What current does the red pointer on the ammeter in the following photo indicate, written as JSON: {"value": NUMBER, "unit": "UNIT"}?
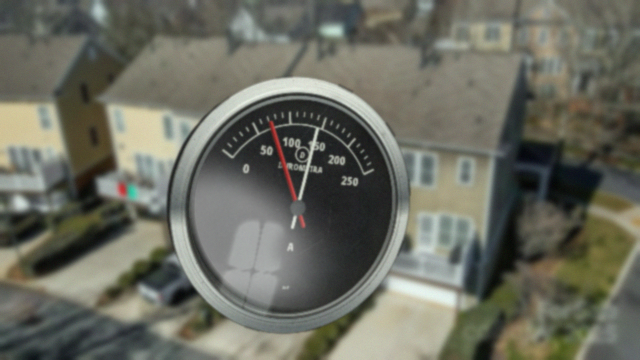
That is {"value": 70, "unit": "A"}
